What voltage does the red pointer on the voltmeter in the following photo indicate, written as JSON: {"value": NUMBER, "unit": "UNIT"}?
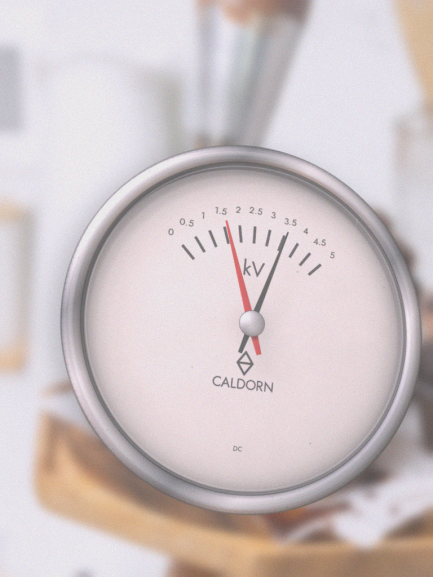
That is {"value": 1.5, "unit": "kV"}
